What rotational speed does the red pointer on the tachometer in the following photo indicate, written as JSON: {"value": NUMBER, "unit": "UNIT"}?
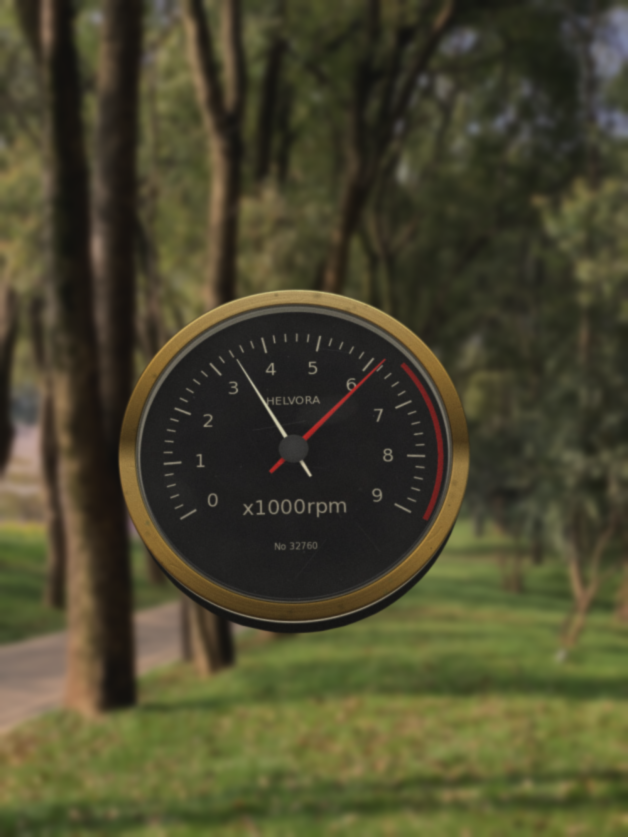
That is {"value": 6200, "unit": "rpm"}
